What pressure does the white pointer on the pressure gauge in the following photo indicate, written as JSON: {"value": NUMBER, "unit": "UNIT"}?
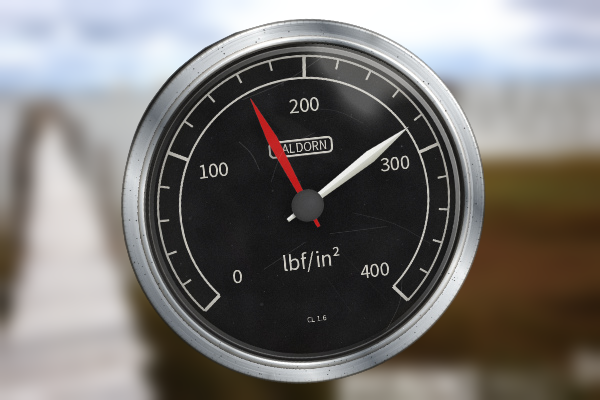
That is {"value": 280, "unit": "psi"}
